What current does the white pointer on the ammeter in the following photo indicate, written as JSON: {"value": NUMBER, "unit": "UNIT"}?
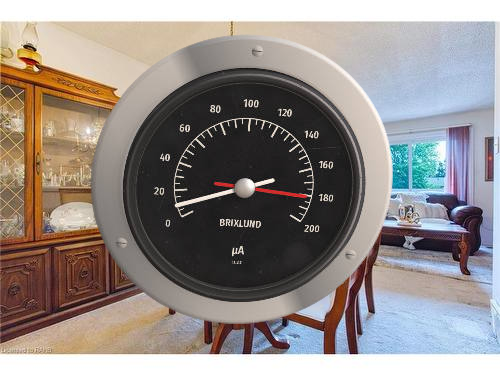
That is {"value": 10, "unit": "µA"}
